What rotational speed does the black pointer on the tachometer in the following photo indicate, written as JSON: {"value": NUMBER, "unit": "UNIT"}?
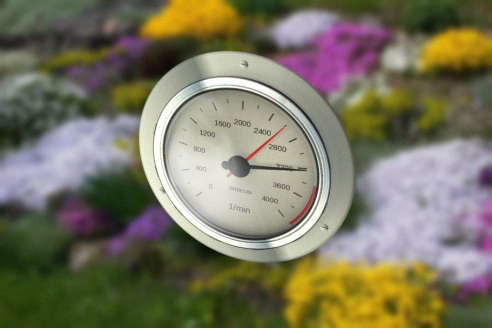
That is {"value": 3200, "unit": "rpm"}
